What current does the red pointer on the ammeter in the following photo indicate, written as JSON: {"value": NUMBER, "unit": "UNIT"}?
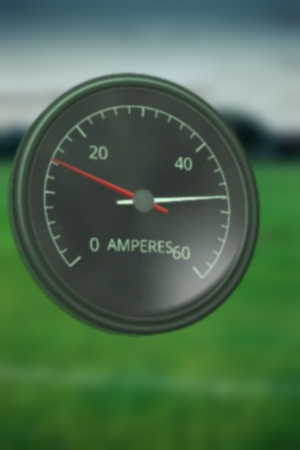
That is {"value": 14, "unit": "A"}
